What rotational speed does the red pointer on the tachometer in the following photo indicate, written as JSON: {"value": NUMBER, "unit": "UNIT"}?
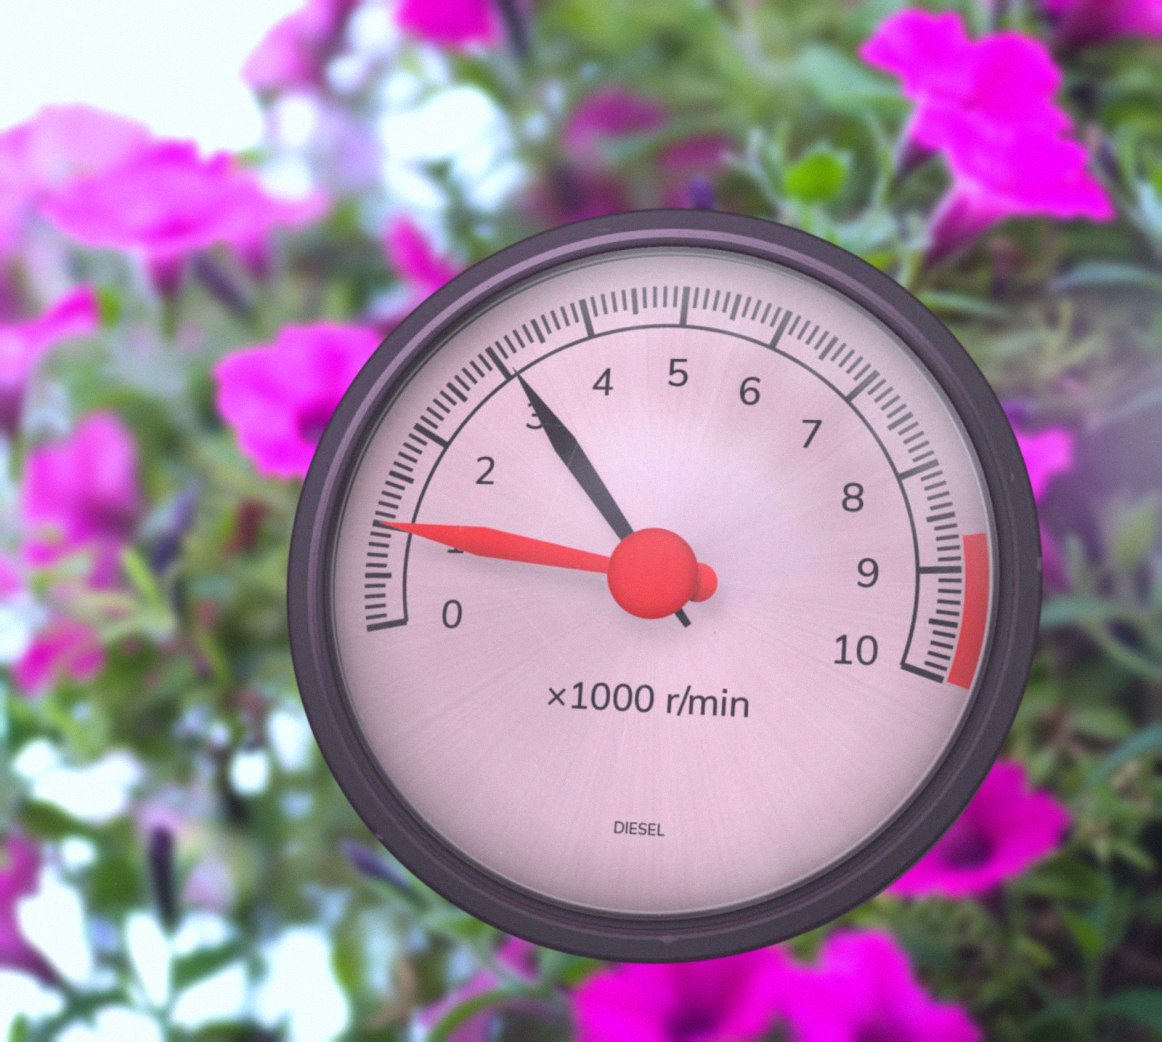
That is {"value": 1000, "unit": "rpm"}
